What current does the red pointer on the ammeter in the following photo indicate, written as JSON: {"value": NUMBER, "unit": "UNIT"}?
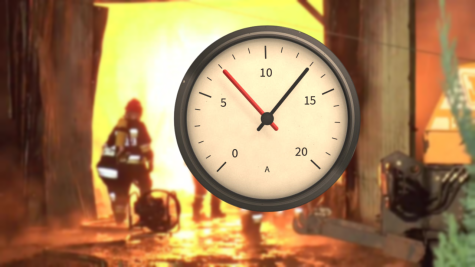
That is {"value": 7, "unit": "A"}
